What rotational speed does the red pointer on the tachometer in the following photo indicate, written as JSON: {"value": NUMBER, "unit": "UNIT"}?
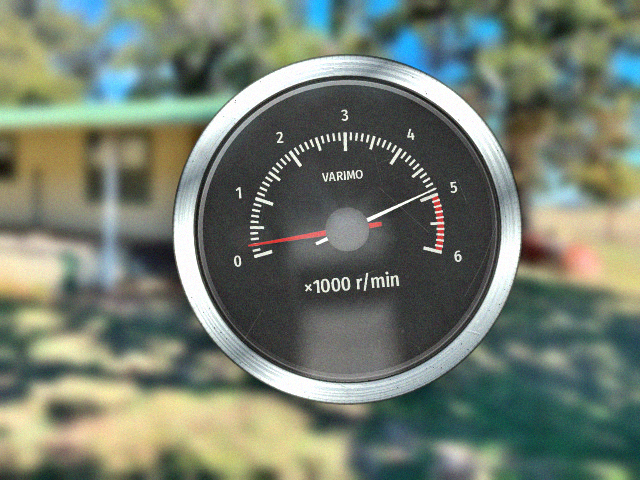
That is {"value": 200, "unit": "rpm"}
